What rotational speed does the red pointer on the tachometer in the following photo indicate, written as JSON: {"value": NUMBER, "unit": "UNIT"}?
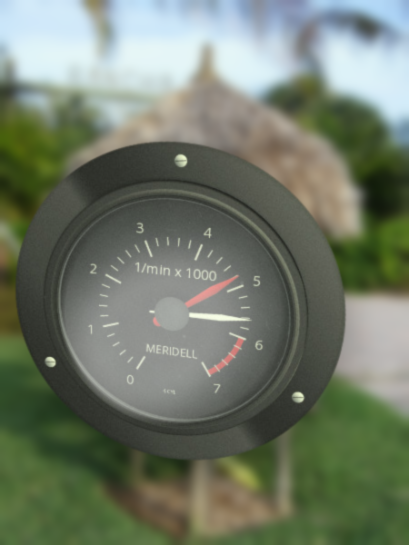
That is {"value": 4800, "unit": "rpm"}
